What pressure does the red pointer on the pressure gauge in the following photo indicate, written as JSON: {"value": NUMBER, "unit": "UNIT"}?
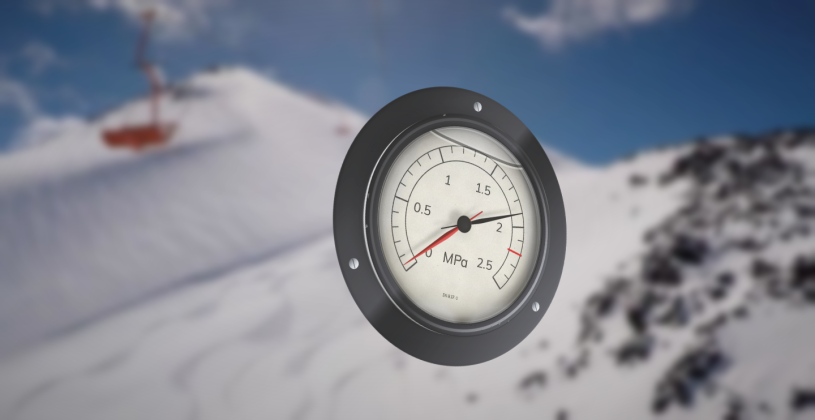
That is {"value": 0.05, "unit": "MPa"}
